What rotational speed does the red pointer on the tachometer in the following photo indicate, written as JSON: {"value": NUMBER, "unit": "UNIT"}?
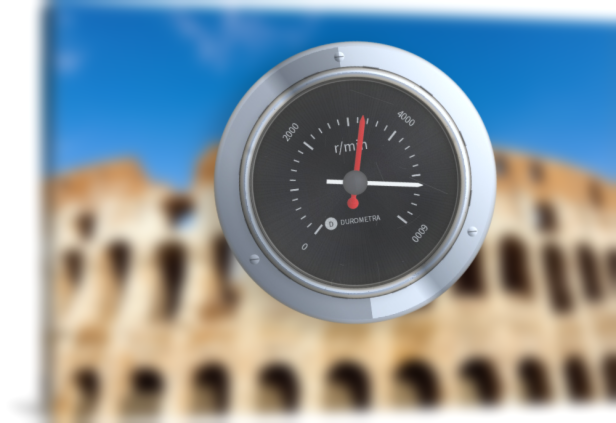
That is {"value": 3300, "unit": "rpm"}
